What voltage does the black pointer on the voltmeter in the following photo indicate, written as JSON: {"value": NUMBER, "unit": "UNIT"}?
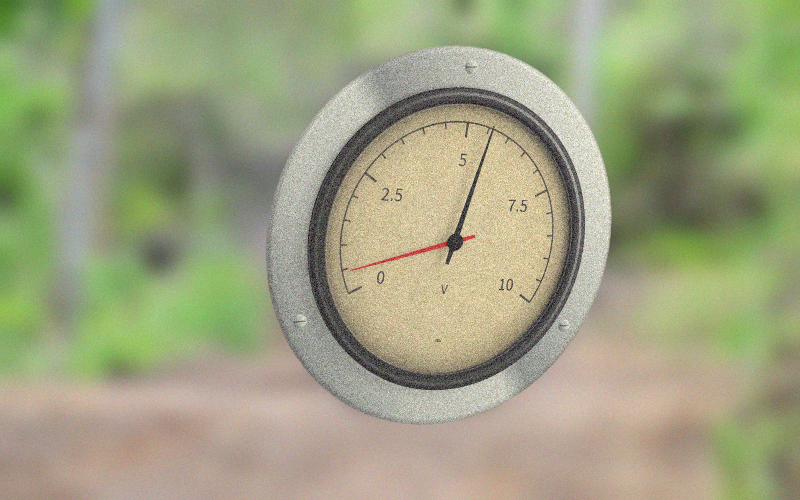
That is {"value": 5.5, "unit": "V"}
